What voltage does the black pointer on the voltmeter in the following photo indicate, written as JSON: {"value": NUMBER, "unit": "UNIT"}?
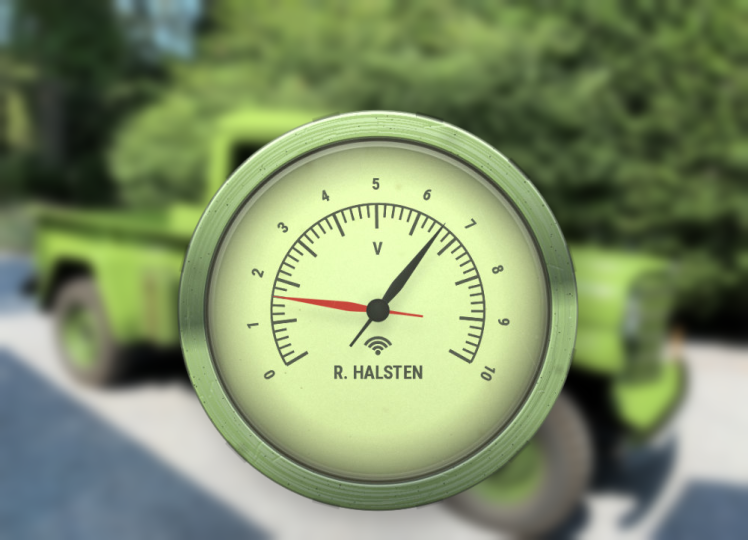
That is {"value": 6.6, "unit": "V"}
